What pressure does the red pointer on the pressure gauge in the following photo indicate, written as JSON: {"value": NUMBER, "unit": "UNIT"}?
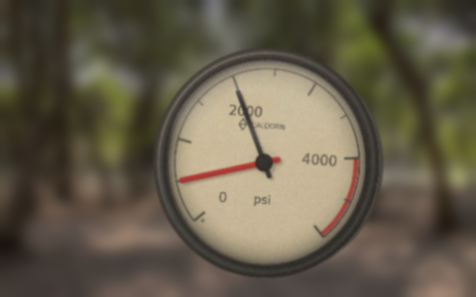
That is {"value": 500, "unit": "psi"}
